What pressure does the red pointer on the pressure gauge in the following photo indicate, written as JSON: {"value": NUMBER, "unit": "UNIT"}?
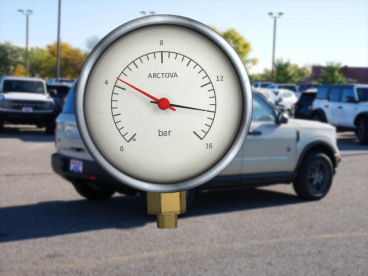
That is {"value": 4.5, "unit": "bar"}
